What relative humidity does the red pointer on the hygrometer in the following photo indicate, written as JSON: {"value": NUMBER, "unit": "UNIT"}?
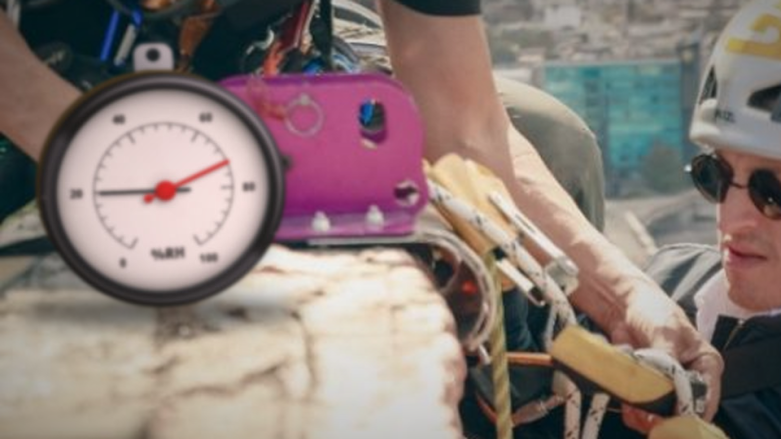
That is {"value": 72, "unit": "%"}
